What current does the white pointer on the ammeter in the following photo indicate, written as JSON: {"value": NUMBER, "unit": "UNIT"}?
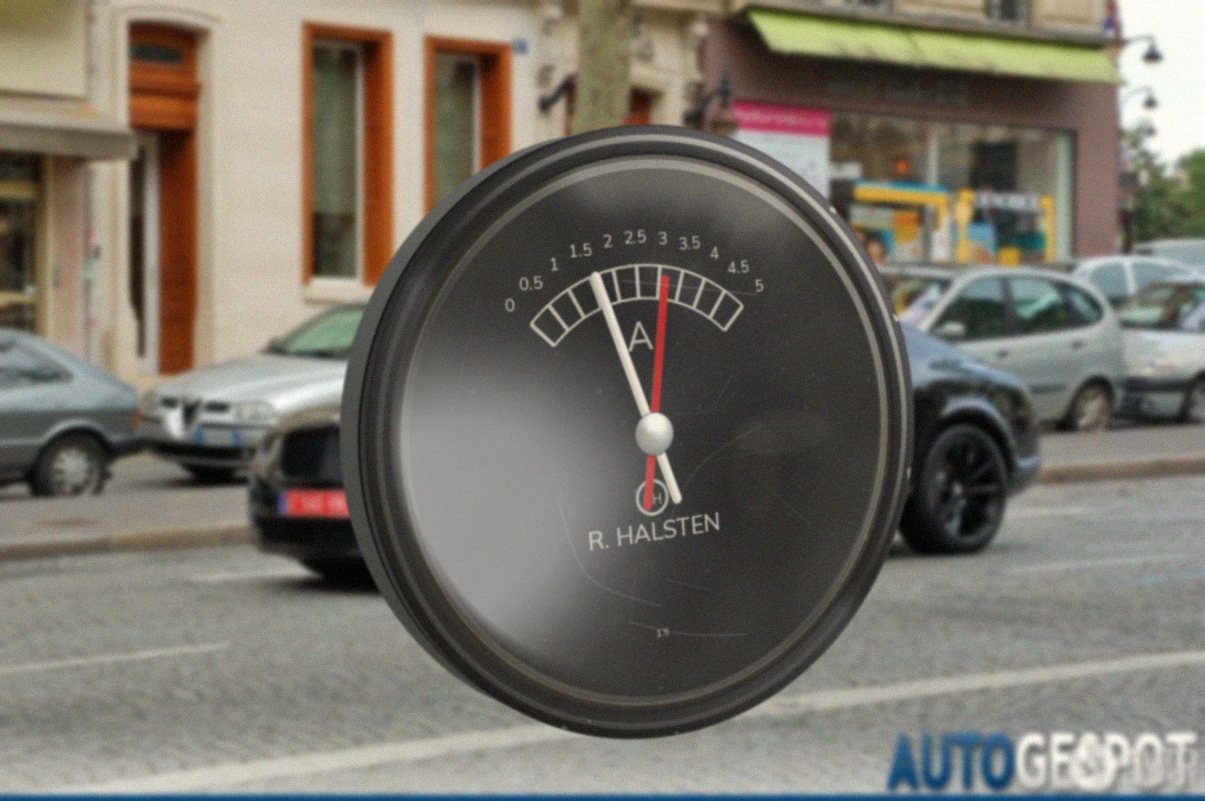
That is {"value": 1.5, "unit": "A"}
